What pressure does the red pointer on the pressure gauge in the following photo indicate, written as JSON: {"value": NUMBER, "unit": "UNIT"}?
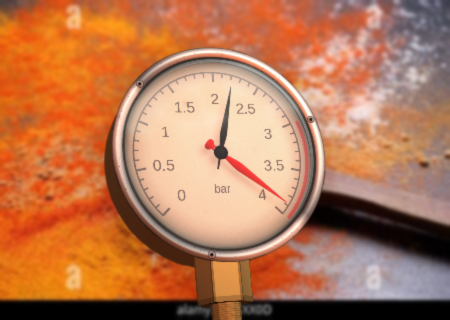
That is {"value": 3.9, "unit": "bar"}
